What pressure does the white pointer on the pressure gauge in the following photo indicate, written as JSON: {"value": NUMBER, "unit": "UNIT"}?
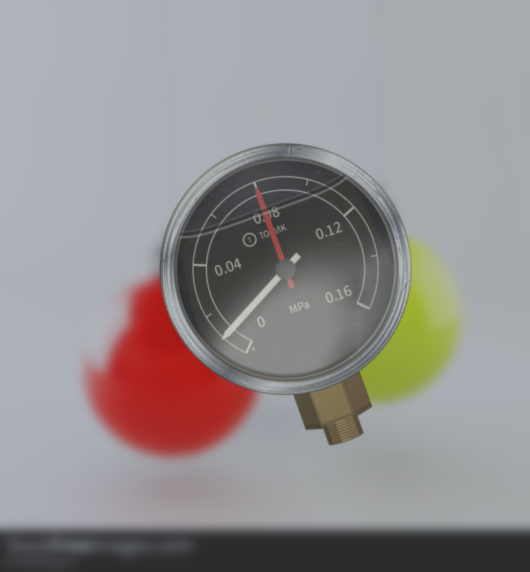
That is {"value": 0.01, "unit": "MPa"}
